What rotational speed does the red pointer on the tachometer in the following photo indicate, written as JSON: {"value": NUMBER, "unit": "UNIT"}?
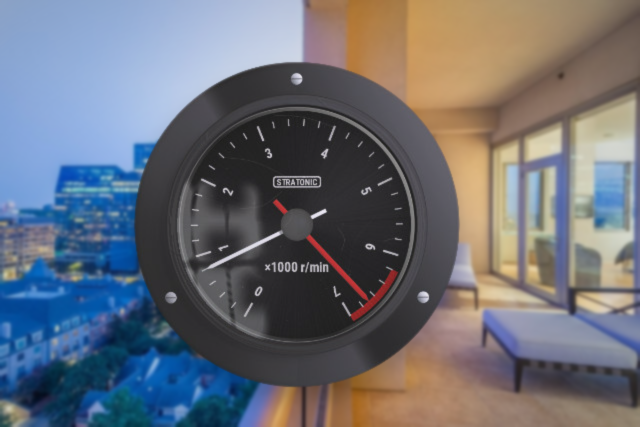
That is {"value": 6700, "unit": "rpm"}
